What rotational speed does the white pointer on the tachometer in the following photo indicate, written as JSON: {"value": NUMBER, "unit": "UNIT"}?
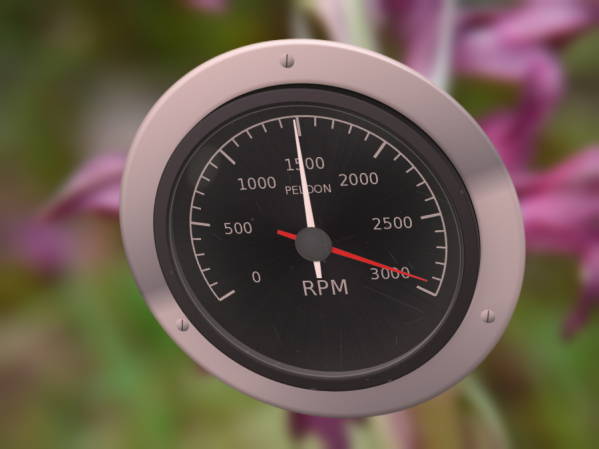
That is {"value": 1500, "unit": "rpm"}
